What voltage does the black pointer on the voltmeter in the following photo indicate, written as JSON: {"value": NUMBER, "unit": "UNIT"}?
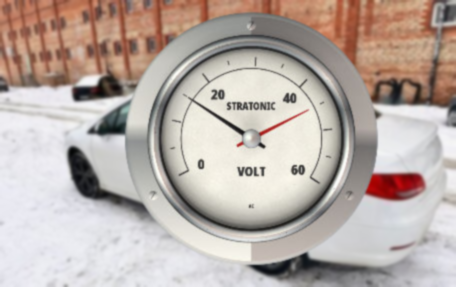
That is {"value": 15, "unit": "V"}
